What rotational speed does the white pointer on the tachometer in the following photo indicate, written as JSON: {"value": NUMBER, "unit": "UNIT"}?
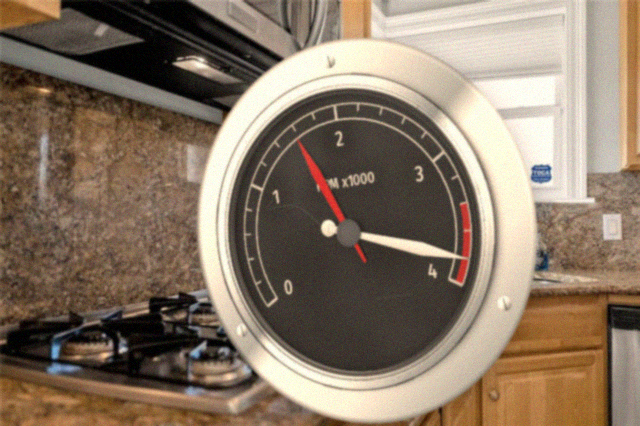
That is {"value": 3800, "unit": "rpm"}
